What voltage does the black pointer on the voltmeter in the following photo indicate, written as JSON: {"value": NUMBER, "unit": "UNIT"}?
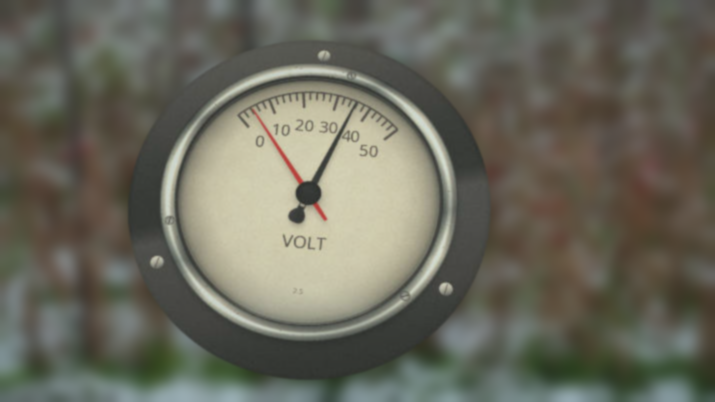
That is {"value": 36, "unit": "V"}
